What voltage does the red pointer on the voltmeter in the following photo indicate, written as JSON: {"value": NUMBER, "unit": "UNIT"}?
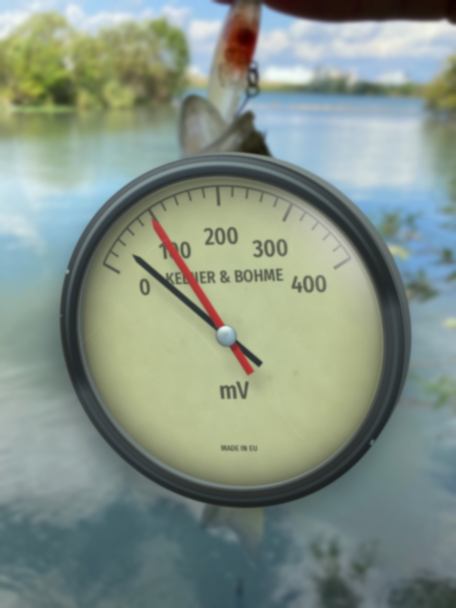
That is {"value": 100, "unit": "mV"}
